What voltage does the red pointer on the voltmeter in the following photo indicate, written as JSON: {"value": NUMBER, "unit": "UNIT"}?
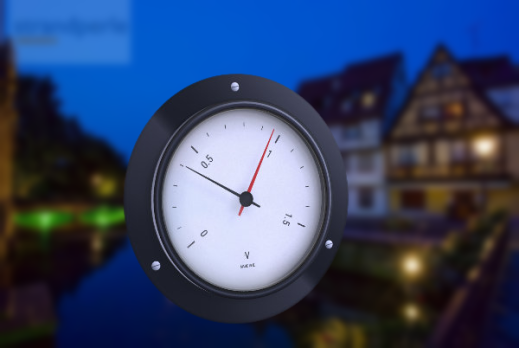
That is {"value": 0.95, "unit": "V"}
